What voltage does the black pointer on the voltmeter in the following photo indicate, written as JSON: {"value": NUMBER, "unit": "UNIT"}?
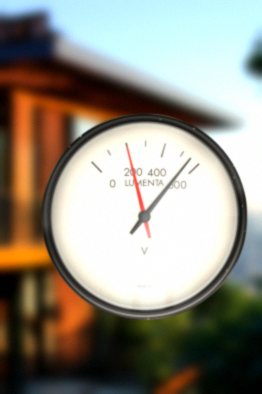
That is {"value": 550, "unit": "V"}
